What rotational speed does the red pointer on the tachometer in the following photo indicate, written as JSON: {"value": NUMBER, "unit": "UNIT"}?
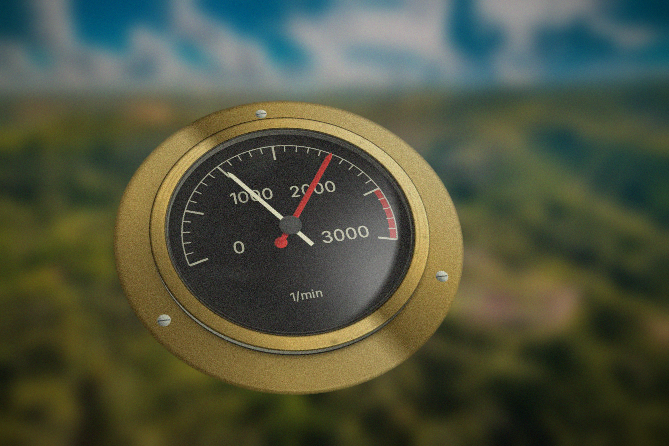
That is {"value": 2000, "unit": "rpm"}
